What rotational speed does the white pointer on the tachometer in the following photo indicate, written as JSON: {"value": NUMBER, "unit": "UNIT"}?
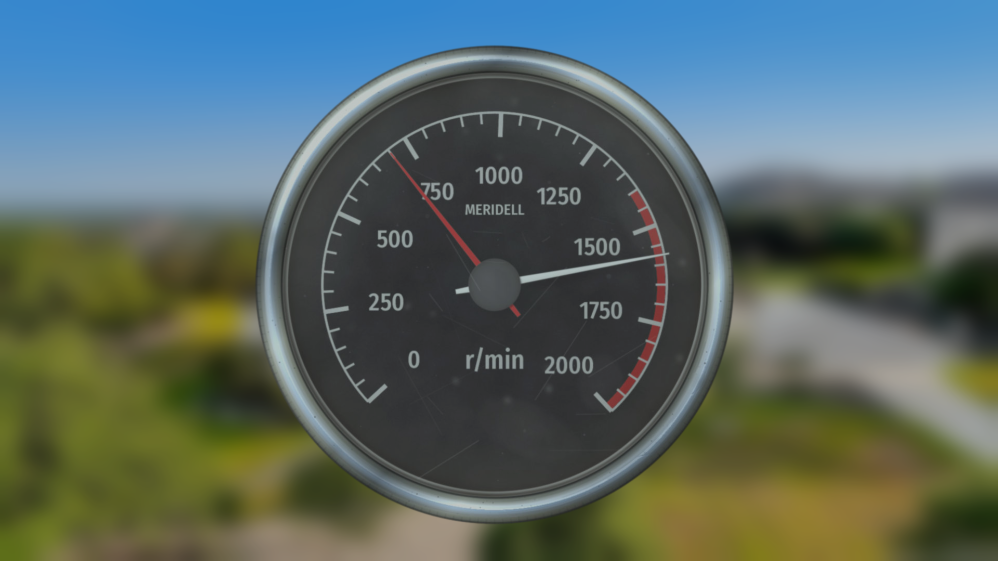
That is {"value": 1575, "unit": "rpm"}
